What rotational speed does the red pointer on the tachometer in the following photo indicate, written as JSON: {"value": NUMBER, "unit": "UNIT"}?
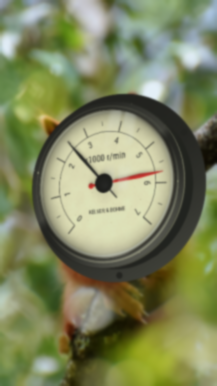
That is {"value": 5750, "unit": "rpm"}
